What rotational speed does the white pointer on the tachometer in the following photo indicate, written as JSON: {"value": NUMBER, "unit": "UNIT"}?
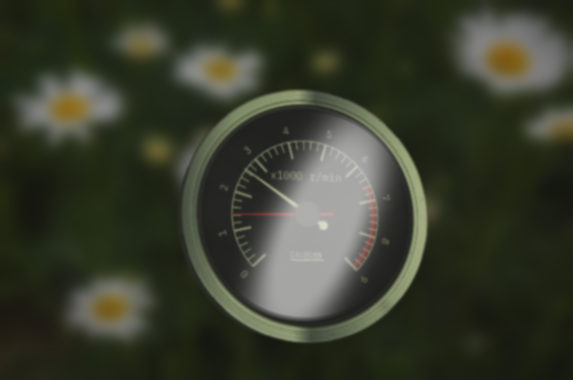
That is {"value": 2600, "unit": "rpm"}
